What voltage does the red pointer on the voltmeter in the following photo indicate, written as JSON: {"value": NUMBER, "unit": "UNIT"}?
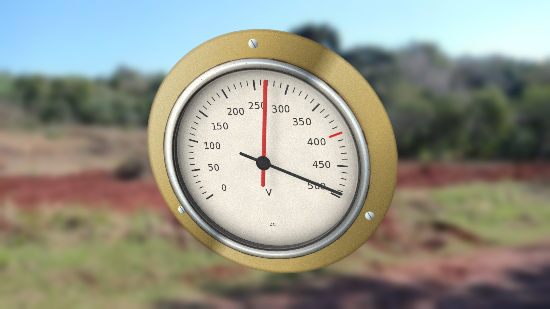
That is {"value": 270, "unit": "V"}
